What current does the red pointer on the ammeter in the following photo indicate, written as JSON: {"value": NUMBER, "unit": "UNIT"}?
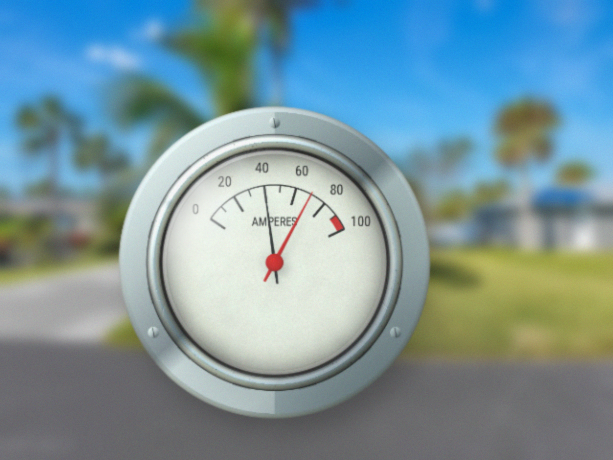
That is {"value": 70, "unit": "A"}
